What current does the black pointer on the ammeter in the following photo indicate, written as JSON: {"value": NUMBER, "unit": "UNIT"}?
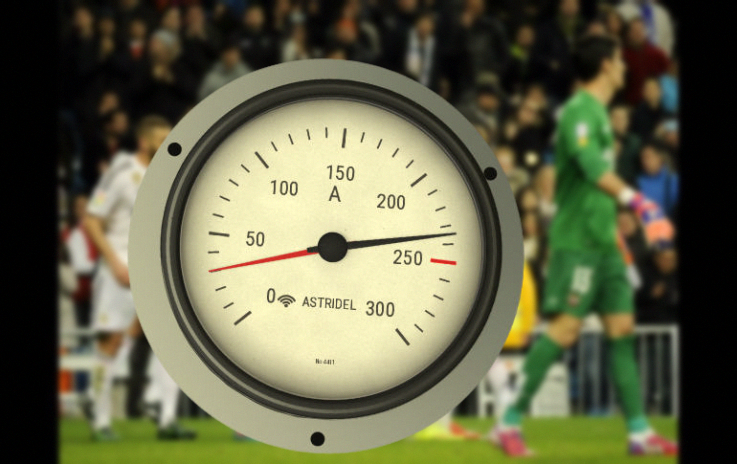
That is {"value": 235, "unit": "A"}
